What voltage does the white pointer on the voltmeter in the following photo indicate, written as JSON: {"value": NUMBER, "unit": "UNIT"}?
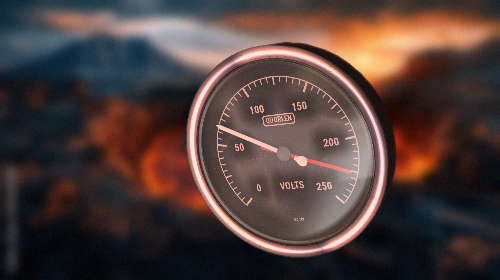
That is {"value": 65, "unit": "V"}
